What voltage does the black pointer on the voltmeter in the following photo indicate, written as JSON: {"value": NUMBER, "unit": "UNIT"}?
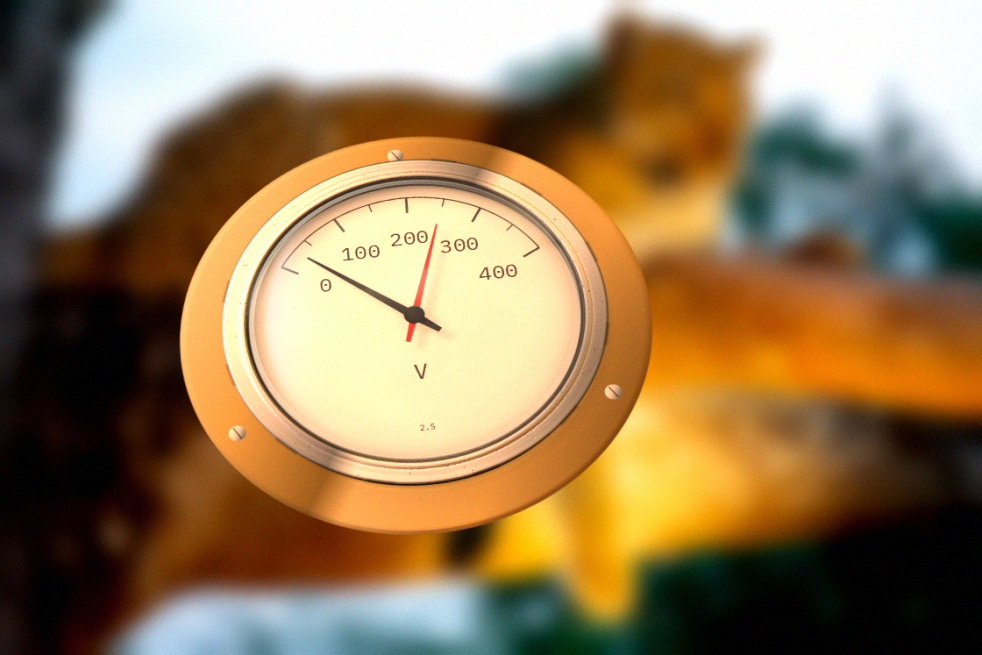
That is {"value": 25, "unit": "V"}
